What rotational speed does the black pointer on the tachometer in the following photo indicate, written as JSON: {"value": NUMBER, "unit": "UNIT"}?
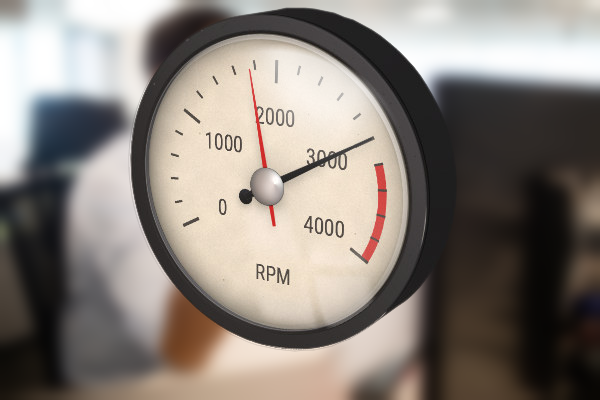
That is {"value": 3000, "unit": "rpm"}
